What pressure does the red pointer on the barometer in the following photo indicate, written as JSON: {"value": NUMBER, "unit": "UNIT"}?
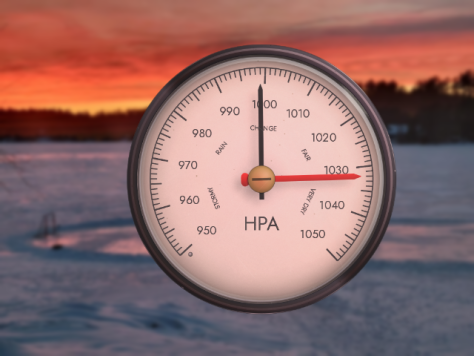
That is {"value": 1032, "unit": "hPa"}
